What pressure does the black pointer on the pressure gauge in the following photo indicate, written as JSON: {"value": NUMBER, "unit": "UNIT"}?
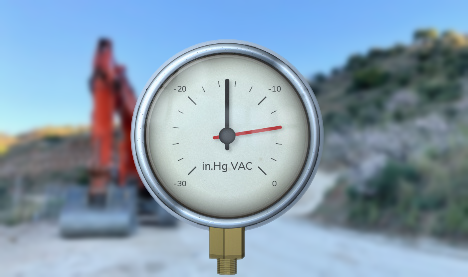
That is {"value": -15, "unit": "inHg"}
